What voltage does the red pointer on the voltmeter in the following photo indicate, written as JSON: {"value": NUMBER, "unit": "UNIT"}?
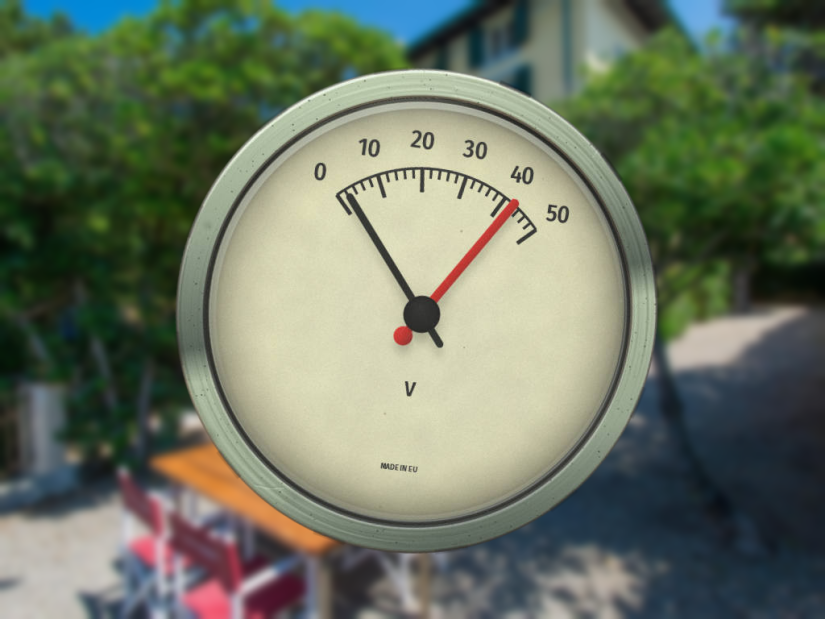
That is {"value": 42, "unit": "V"}
